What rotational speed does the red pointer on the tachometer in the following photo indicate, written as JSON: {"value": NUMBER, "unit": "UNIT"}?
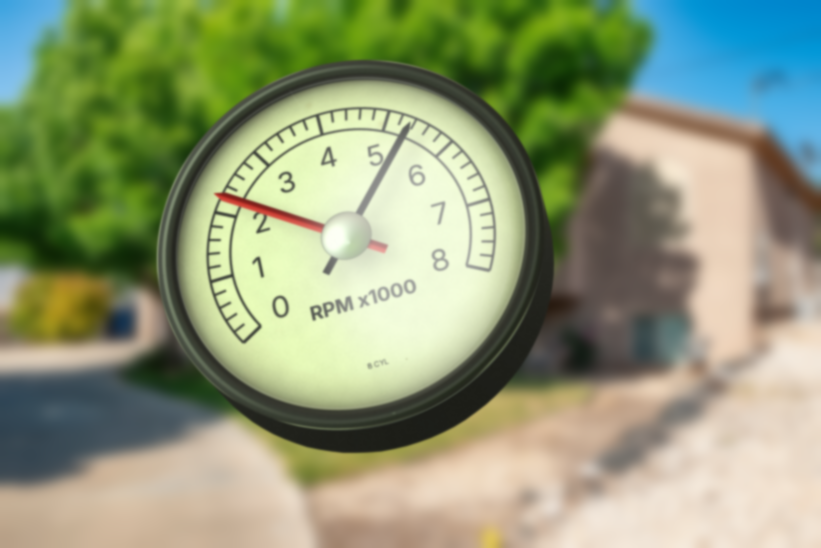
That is {"value": 2200, "unit": "rpm"}
